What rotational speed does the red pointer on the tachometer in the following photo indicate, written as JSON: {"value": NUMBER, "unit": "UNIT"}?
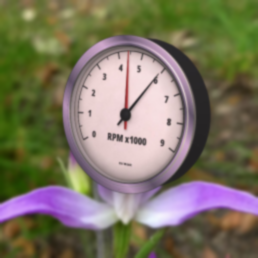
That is {"value": 4500, "unit": "rpm"}
